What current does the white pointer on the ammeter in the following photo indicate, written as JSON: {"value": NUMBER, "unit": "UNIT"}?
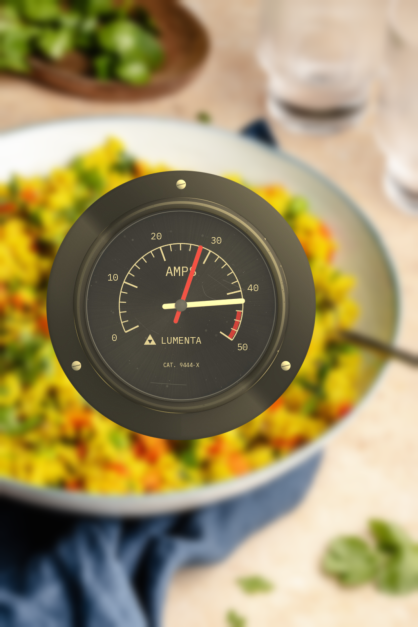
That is {"value": 42, "unit": "A"}
